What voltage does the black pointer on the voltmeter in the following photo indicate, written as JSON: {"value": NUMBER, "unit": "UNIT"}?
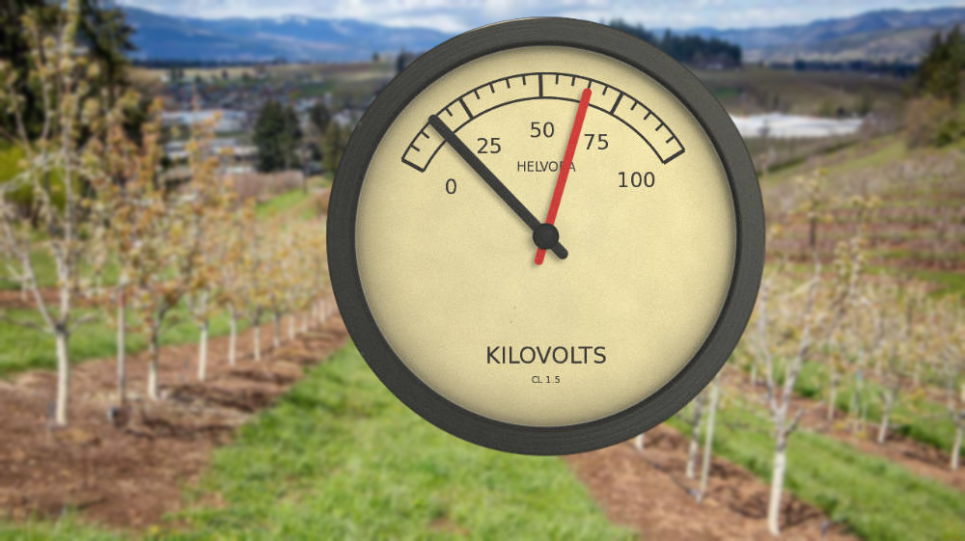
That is {"value": 15, "unit": "kV"}
